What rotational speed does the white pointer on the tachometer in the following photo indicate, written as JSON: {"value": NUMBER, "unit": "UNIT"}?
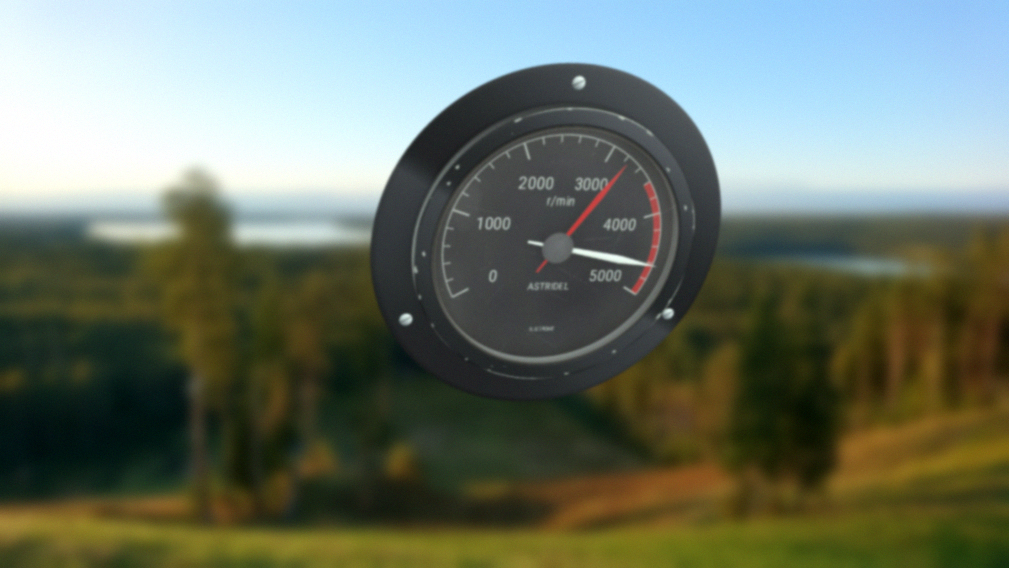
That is {"value": 4600, "unit": "rpm"}
